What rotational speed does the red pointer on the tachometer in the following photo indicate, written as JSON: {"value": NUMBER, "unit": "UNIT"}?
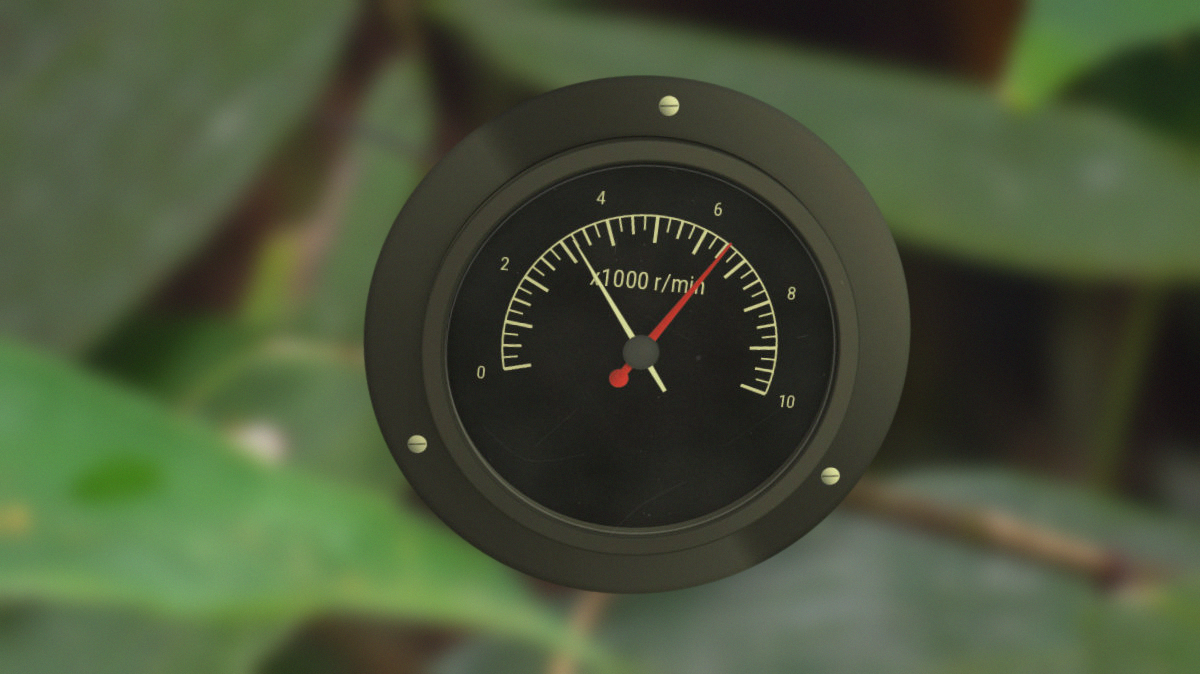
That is {"value": 6500, "unit": "rpm"}
